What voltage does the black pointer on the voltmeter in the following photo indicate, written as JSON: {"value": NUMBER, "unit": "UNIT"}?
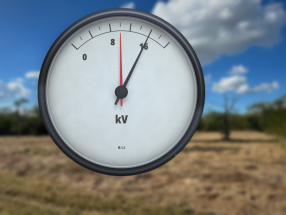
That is {"value": 16, "unit": "kV"}
